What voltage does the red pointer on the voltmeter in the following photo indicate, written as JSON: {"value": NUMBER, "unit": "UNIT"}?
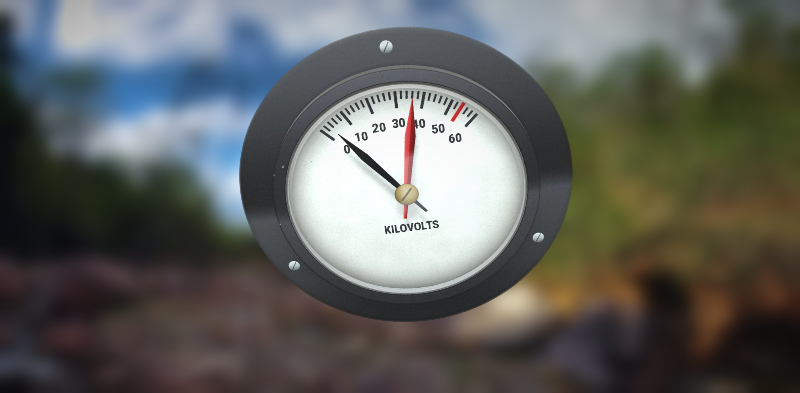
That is {"value": 36, "unit": "kV"}
